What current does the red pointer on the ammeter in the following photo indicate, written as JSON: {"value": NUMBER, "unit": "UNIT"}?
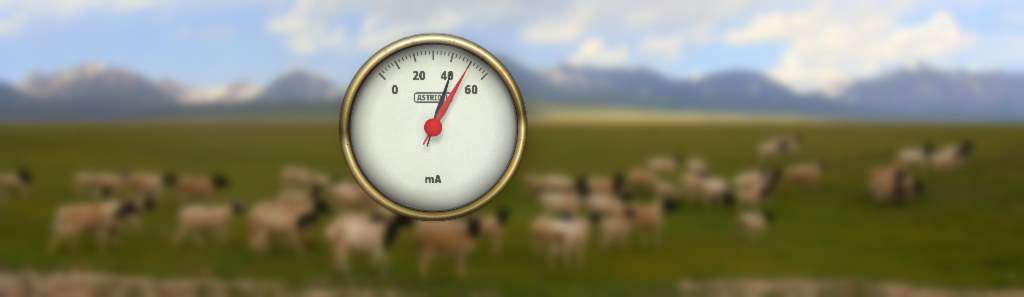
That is {"value": 50, "unit": "mA"}
